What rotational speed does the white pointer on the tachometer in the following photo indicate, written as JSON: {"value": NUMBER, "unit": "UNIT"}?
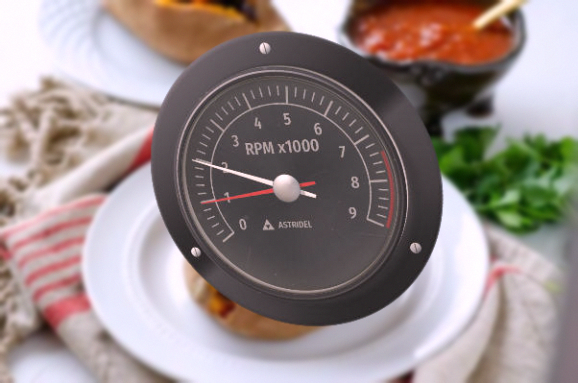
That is {"value": 2000, "unit": "rpm"}
